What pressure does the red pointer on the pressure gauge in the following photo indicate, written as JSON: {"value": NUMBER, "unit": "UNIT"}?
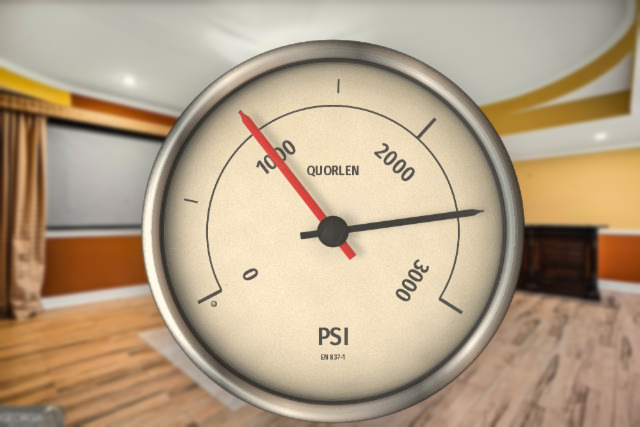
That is {"value": 1000, "unit": "psi"}
